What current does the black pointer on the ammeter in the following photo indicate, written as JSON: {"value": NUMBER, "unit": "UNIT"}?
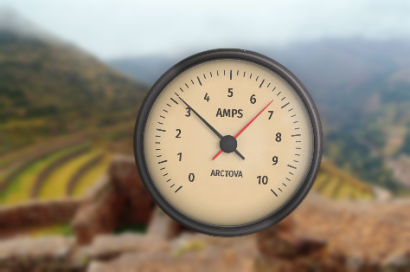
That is {"value": 3.2, "unit": "A"}
